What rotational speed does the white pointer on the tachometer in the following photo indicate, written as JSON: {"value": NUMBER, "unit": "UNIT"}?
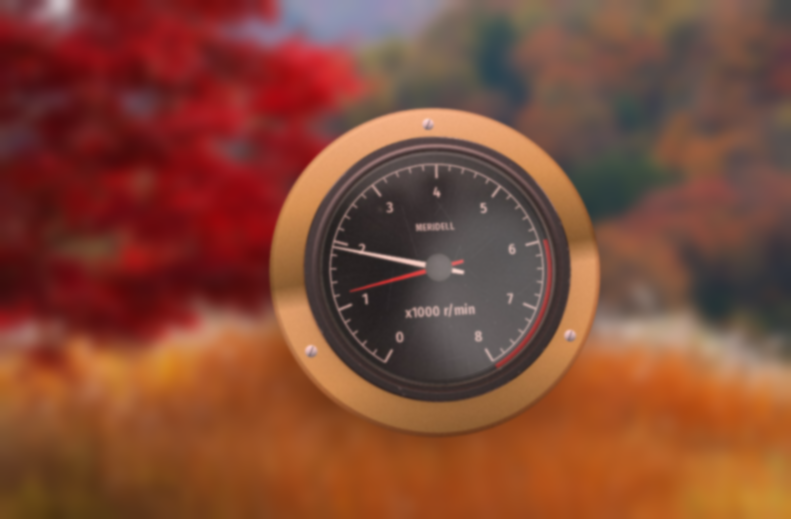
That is {"value": 1900, "unit": "rpm"}
